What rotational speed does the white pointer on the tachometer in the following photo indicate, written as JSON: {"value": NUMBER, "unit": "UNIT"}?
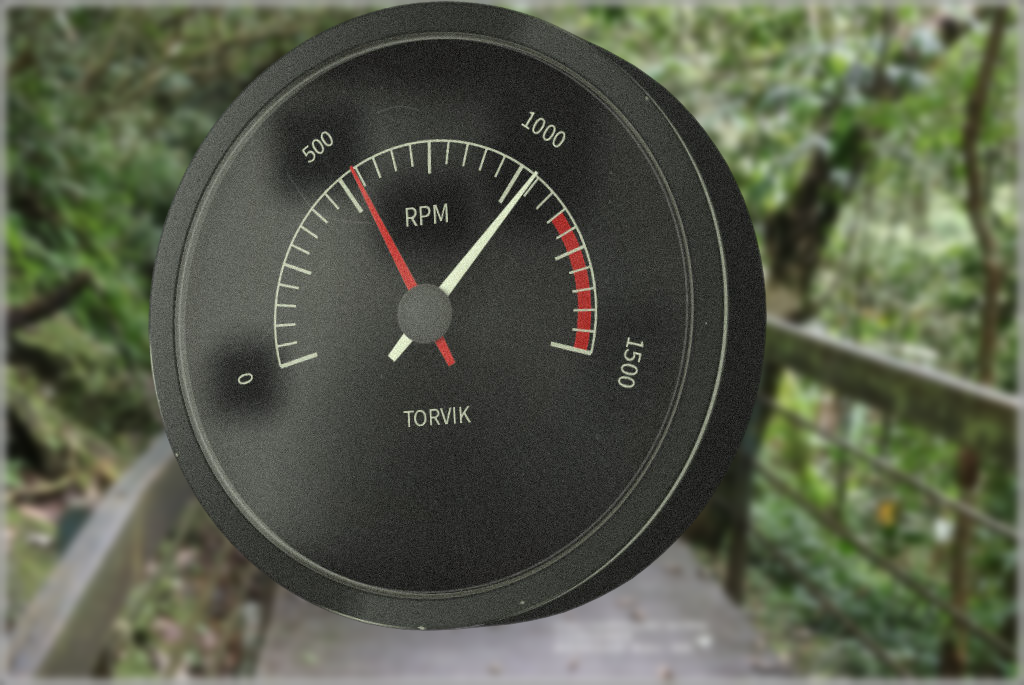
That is {"value": 1050, "unit": "rpm"}
